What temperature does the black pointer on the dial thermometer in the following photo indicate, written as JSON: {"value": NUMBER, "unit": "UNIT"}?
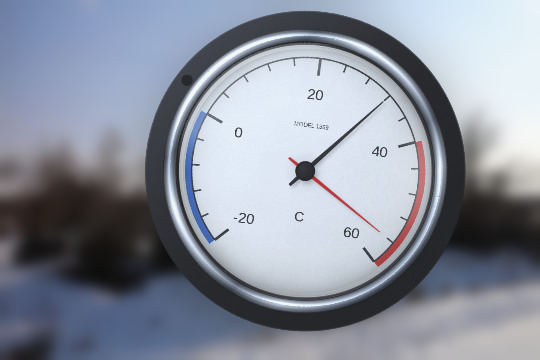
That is {"value": 32, "unit": "°C"}
